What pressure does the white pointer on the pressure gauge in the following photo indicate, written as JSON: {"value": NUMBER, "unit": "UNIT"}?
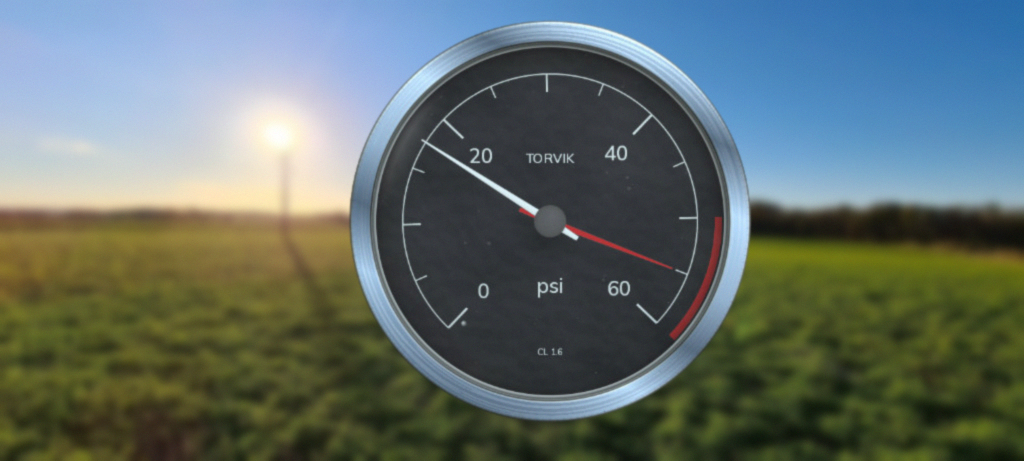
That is {"value": 17.5, "unit": "psi"}
